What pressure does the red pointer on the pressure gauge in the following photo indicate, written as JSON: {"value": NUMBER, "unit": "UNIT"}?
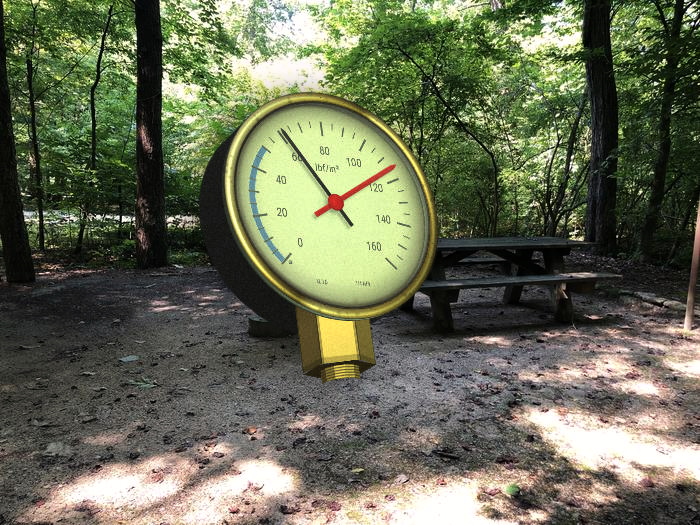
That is {"value": 115, "unit": "psi"}
